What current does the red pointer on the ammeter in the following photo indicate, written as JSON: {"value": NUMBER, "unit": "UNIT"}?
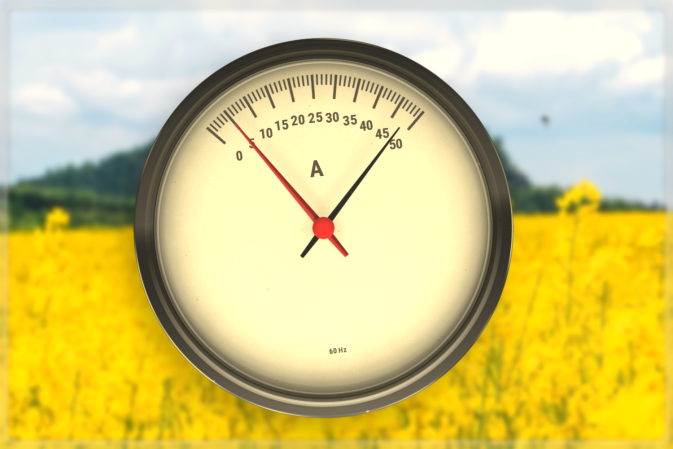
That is {"value": 5, "unit": "A"}
